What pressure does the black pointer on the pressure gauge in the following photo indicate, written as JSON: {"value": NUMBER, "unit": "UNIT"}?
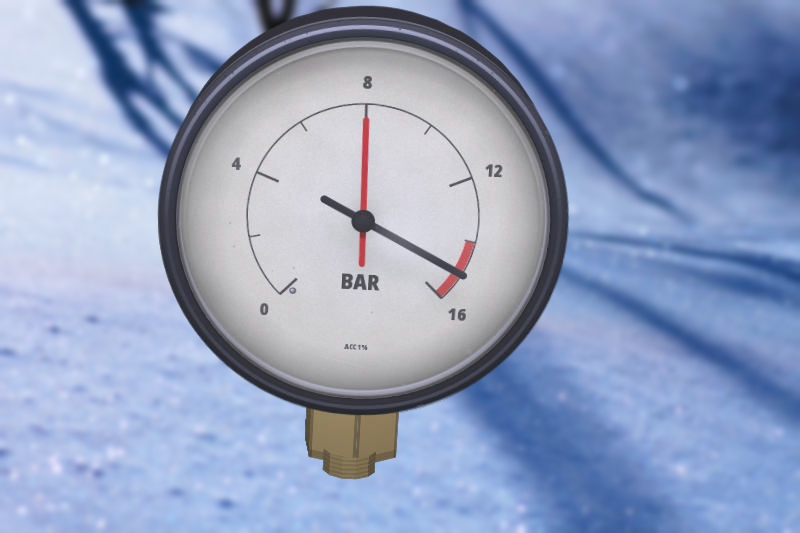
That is {"value": 15, "unit": "bar"}
